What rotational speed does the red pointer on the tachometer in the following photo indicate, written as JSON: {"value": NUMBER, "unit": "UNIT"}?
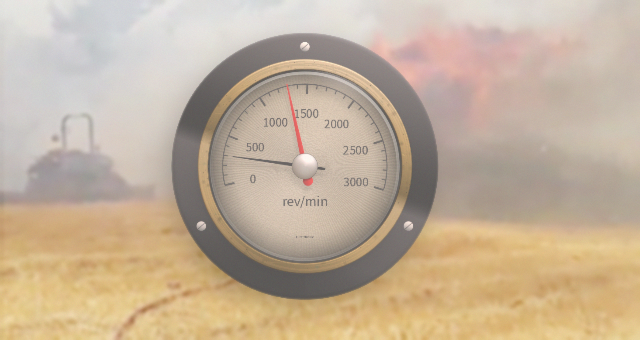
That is {"value": 1300, "unit": "rpm"}
